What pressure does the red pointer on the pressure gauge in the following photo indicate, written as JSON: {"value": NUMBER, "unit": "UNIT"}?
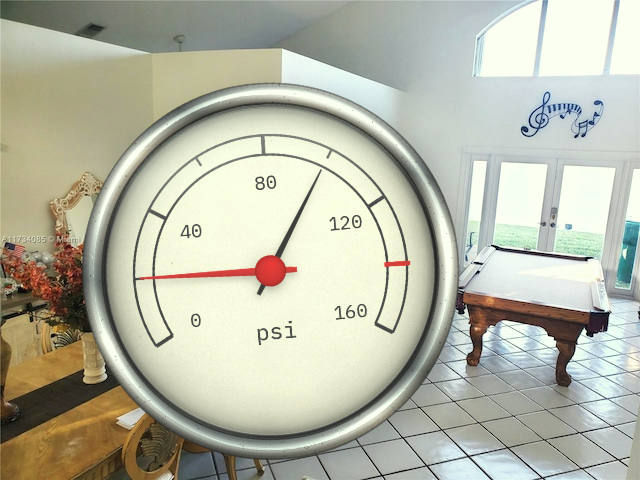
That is {"value": 20, "unit": "psi"}
